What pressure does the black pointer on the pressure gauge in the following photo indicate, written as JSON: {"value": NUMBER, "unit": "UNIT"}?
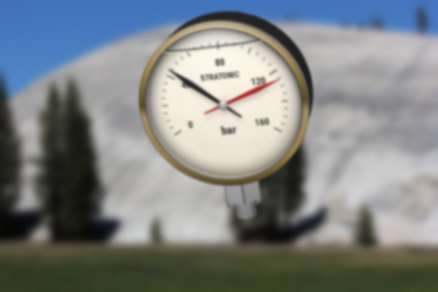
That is {"value": 45, "unit": "bar"}
